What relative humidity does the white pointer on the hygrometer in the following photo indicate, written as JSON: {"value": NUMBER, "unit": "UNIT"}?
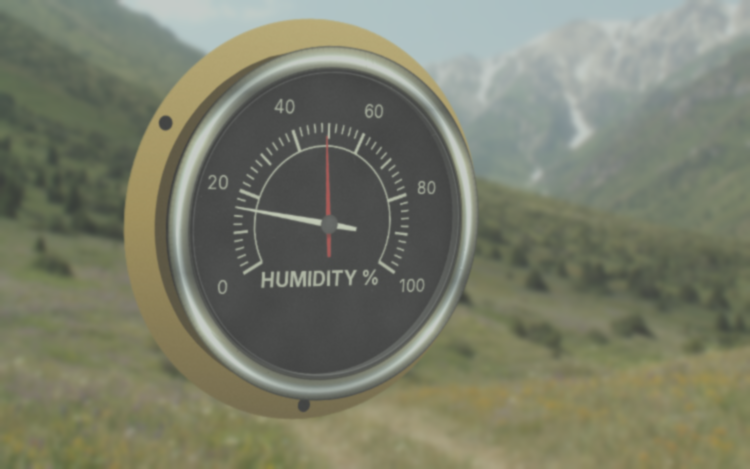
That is {"value": 16, "unit": "%"}
